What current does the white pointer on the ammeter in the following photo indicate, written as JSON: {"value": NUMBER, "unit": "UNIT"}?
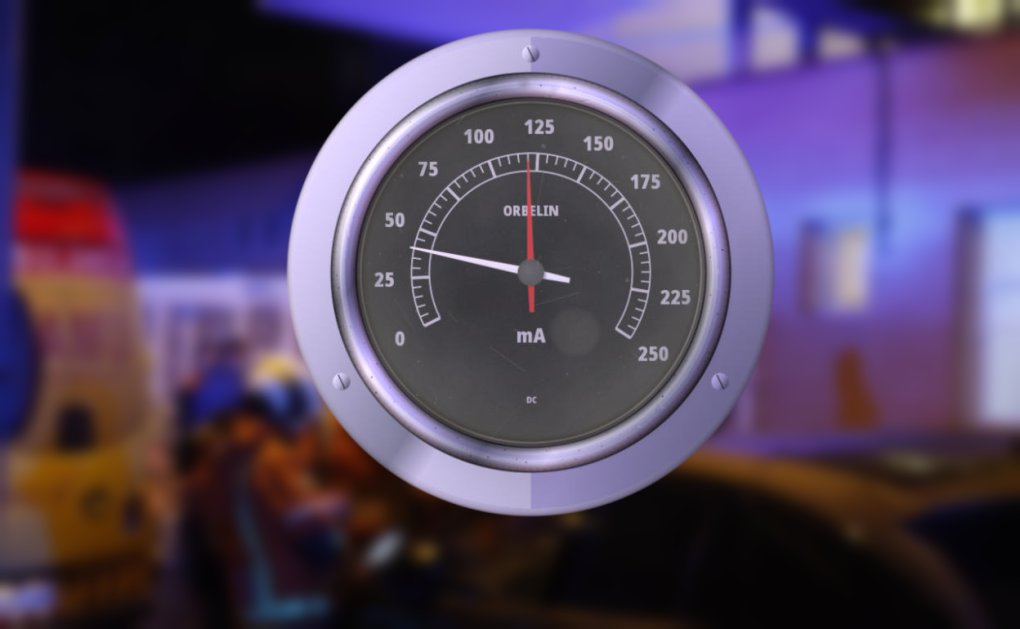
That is {"value": 40, "unit": "mA"}
